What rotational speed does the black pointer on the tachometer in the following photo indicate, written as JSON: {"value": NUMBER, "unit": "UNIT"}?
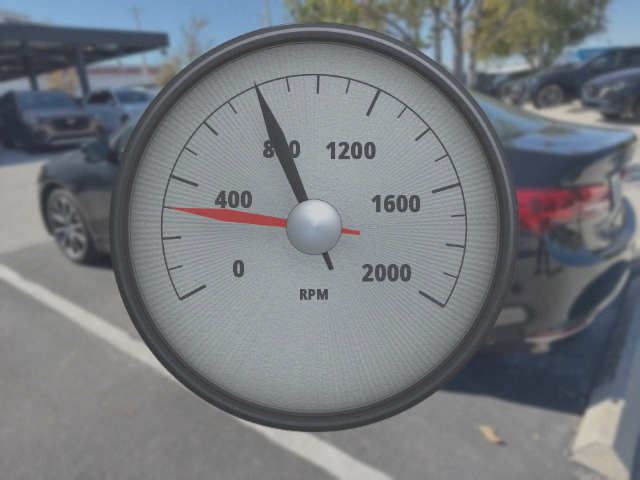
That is {"value": 800, "unit": "rpm"}
